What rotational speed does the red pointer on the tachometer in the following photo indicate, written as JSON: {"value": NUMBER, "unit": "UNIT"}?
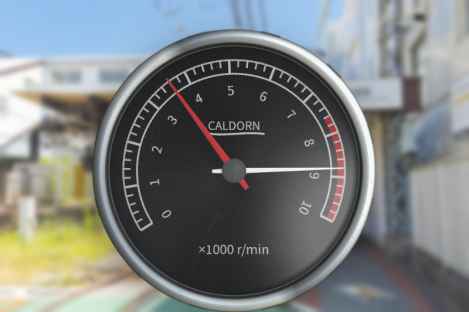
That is {"value": 3600, "unit": "rpm"}
